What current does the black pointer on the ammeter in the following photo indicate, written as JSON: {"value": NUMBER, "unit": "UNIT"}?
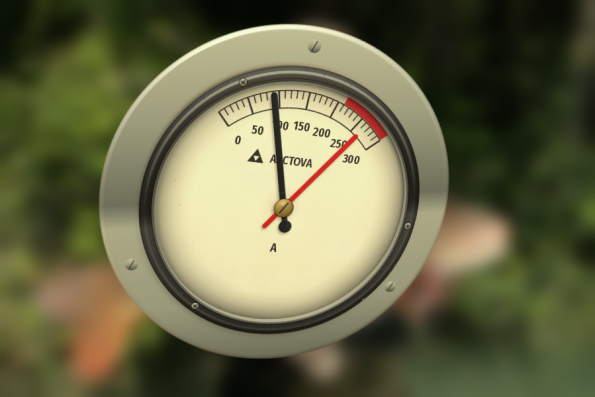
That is {"value": 90, "unit": "A"}
